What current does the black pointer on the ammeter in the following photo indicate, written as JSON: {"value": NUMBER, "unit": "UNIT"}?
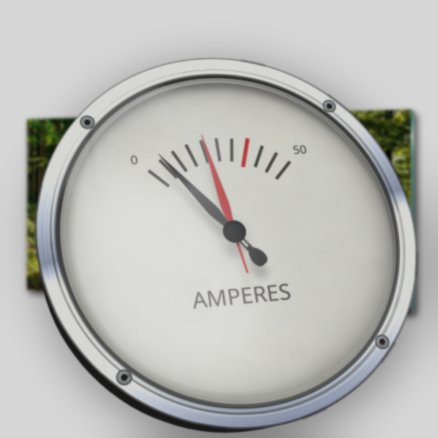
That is {"value": 5, "unit": "A"}
